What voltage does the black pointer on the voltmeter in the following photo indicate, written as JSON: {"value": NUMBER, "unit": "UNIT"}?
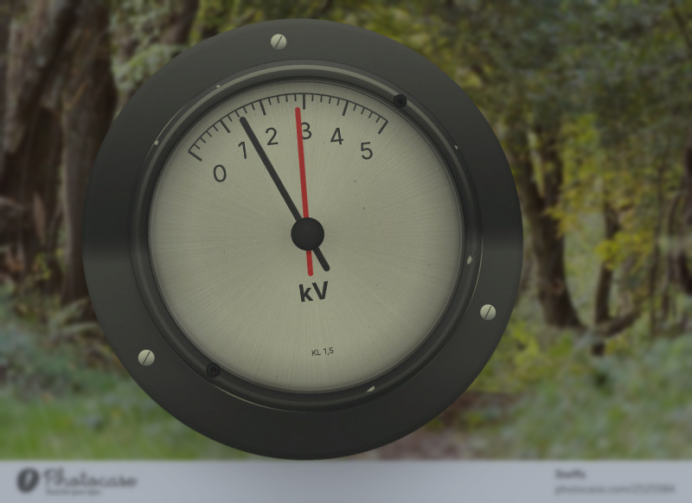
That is {"value": 1.4, "unit": "kV"}
